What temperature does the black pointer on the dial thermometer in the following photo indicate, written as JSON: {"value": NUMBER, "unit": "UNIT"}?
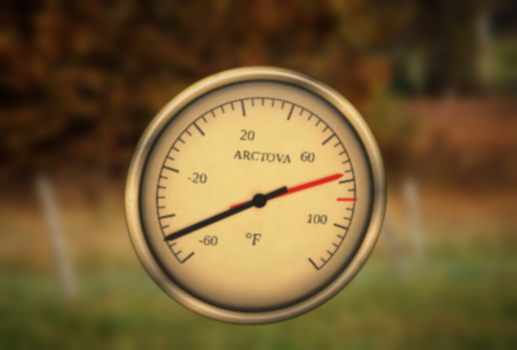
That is {"value": -48, "unit": "°F"}
